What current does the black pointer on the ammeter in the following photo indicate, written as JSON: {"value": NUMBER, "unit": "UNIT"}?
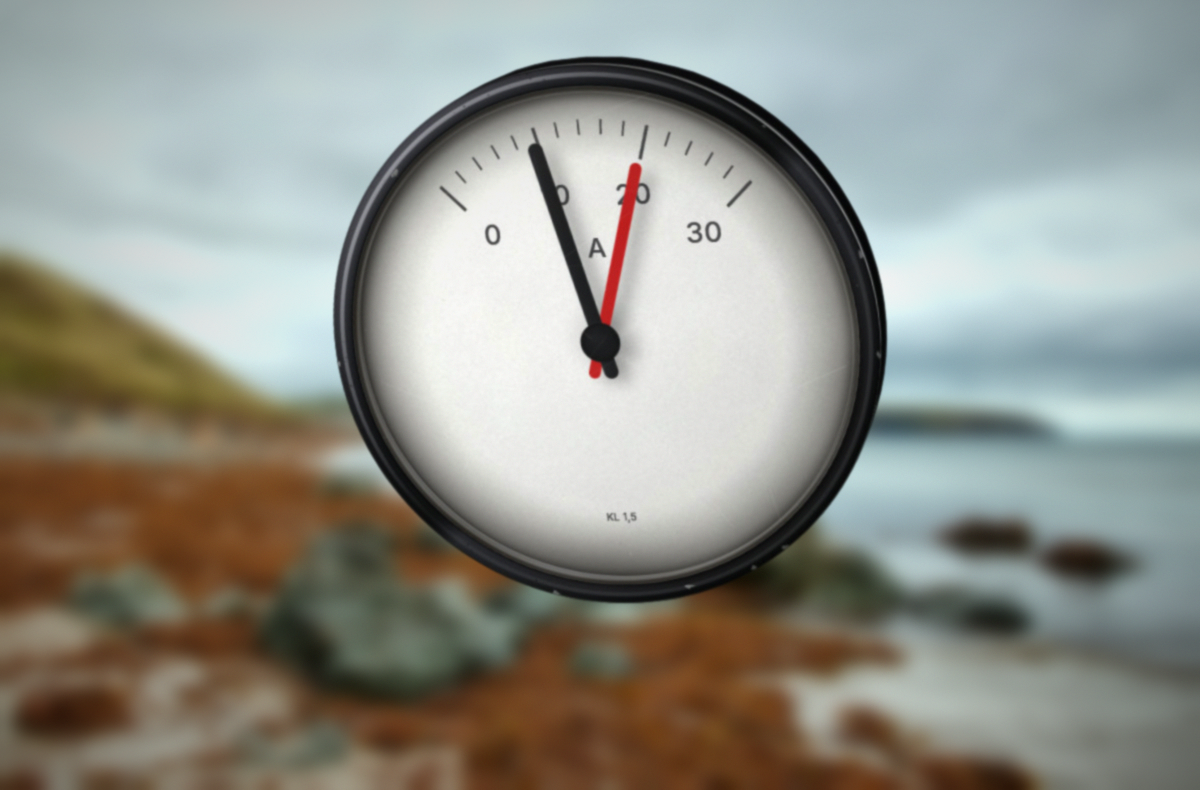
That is {"value": 10, "unit": "A"}
